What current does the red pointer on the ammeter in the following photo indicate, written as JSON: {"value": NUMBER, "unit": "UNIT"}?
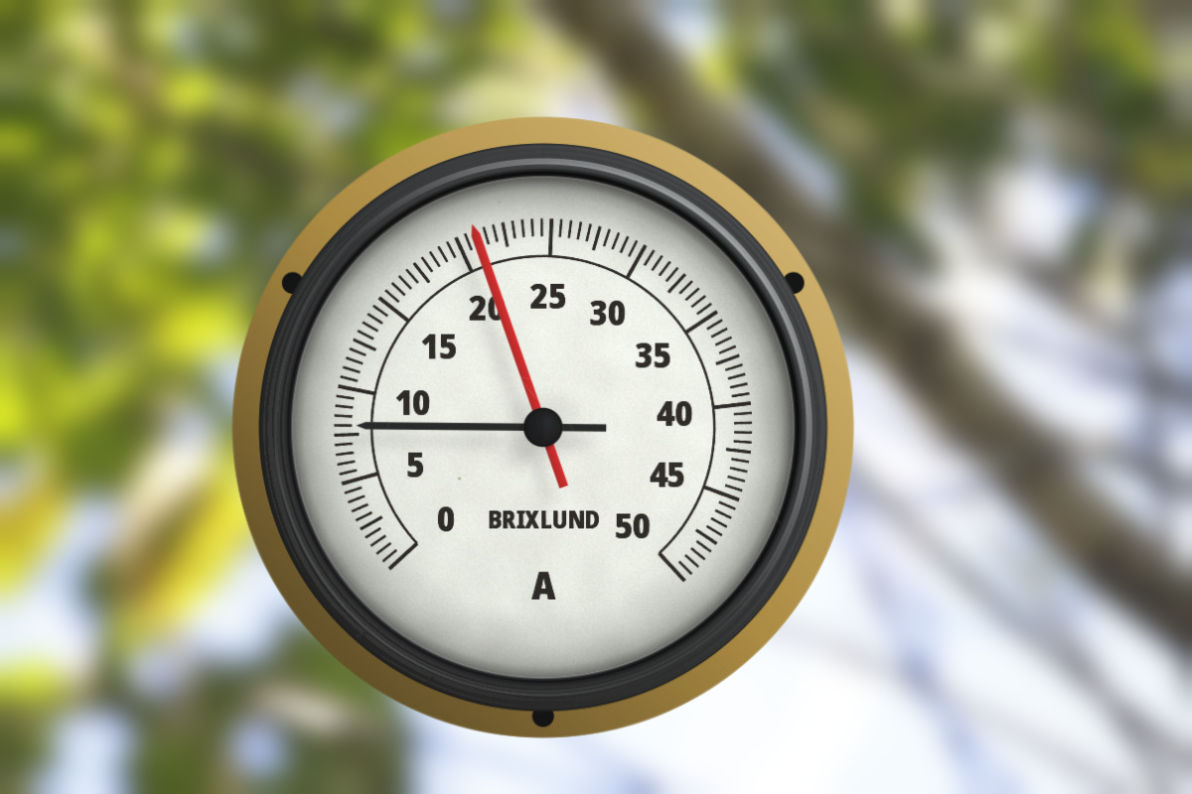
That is {"value": 21, "unit": "A"}
